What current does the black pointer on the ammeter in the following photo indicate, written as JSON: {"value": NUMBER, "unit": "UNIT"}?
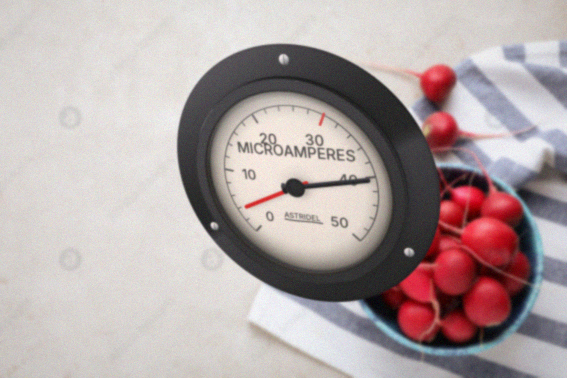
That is {"value": 40, "unit": "µA"}
